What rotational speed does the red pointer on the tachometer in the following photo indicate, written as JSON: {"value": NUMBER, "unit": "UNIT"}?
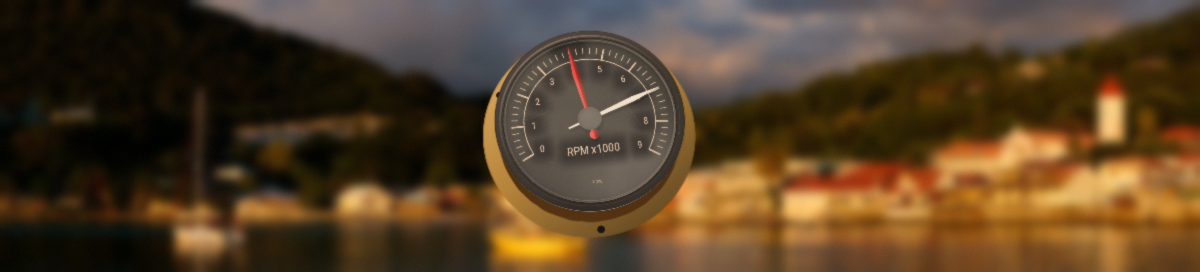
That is {"value": 4000, "unit": "rpm"}
